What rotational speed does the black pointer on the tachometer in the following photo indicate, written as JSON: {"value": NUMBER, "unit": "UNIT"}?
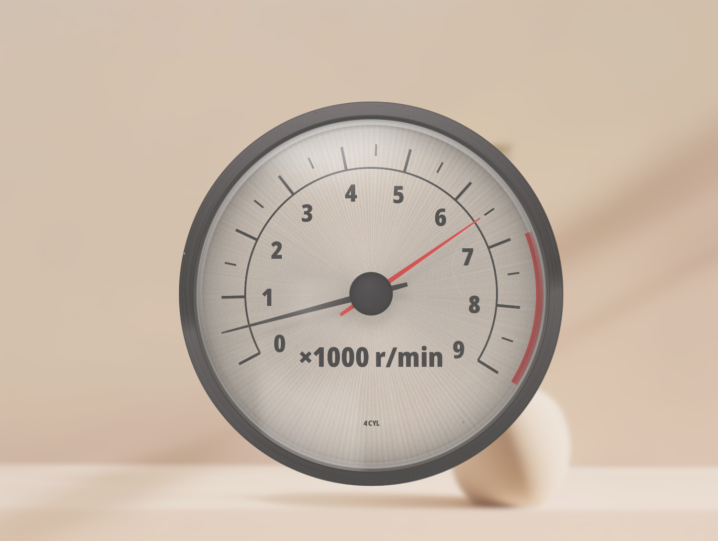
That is {"value": 500, "unit": "rpm"}
